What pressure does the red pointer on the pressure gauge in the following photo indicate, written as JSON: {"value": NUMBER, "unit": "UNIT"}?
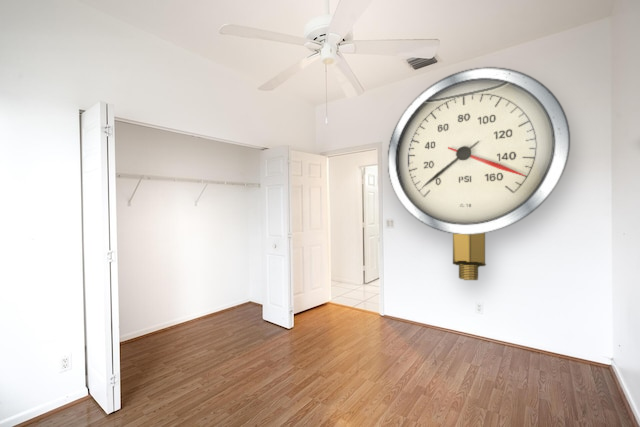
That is {"value": 150, "unit": "psi"}
